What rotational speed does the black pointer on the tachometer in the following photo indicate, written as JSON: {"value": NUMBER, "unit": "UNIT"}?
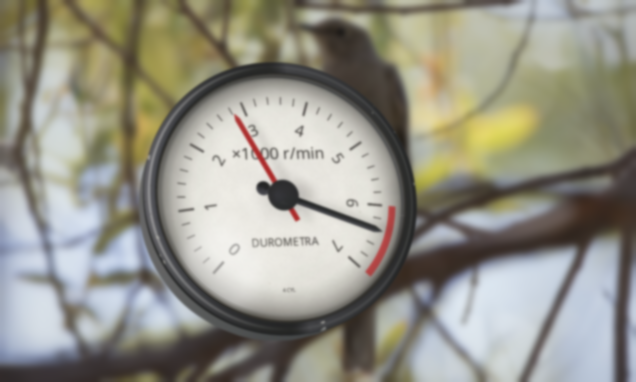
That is {"value": 6400, "unit": "rpm"}
